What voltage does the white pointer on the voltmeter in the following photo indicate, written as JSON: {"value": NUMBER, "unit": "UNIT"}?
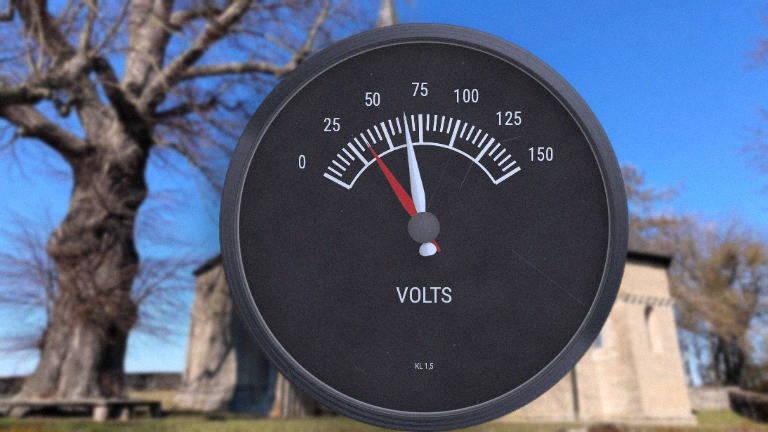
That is {"value": 65, "unit": "V"}
